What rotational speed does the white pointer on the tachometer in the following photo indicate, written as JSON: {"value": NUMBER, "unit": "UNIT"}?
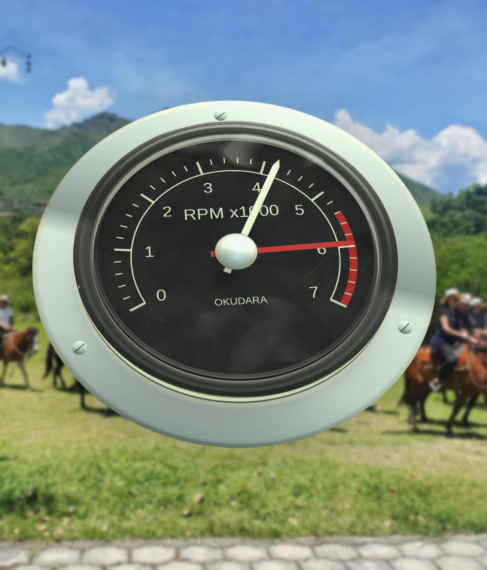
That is {"value": 4200, "unit": "rpm"}
